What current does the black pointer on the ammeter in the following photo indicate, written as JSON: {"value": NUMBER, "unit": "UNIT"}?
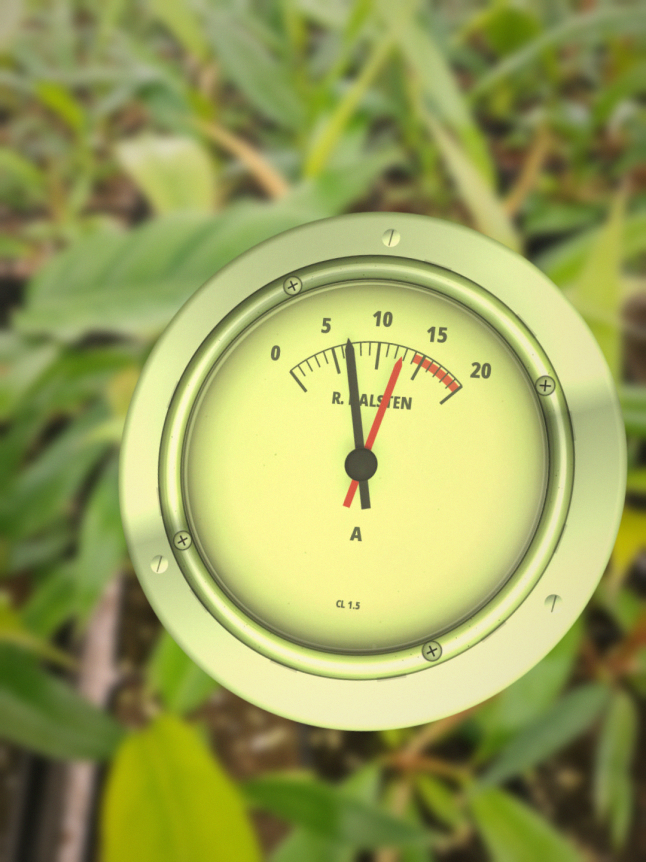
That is {"value": 7, "unit": "A"}
